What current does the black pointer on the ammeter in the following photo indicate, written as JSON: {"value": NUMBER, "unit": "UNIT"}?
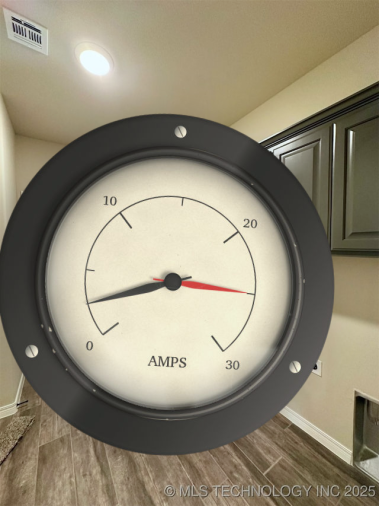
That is {"value": 2.5, "unit": "A"}
